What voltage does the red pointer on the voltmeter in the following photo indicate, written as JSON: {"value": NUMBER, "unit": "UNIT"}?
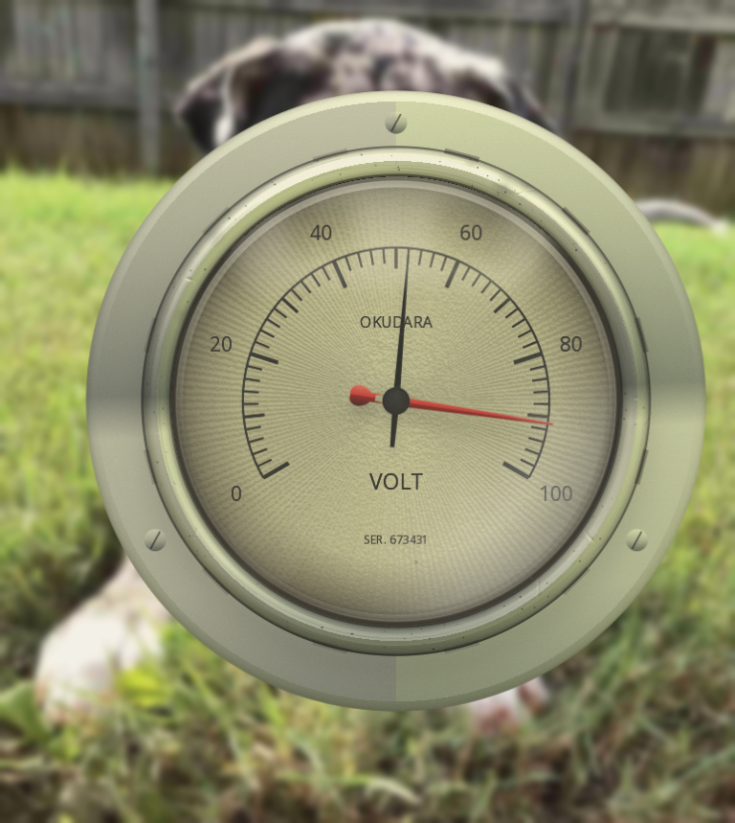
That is {"value": 91, "unit": "V"}
